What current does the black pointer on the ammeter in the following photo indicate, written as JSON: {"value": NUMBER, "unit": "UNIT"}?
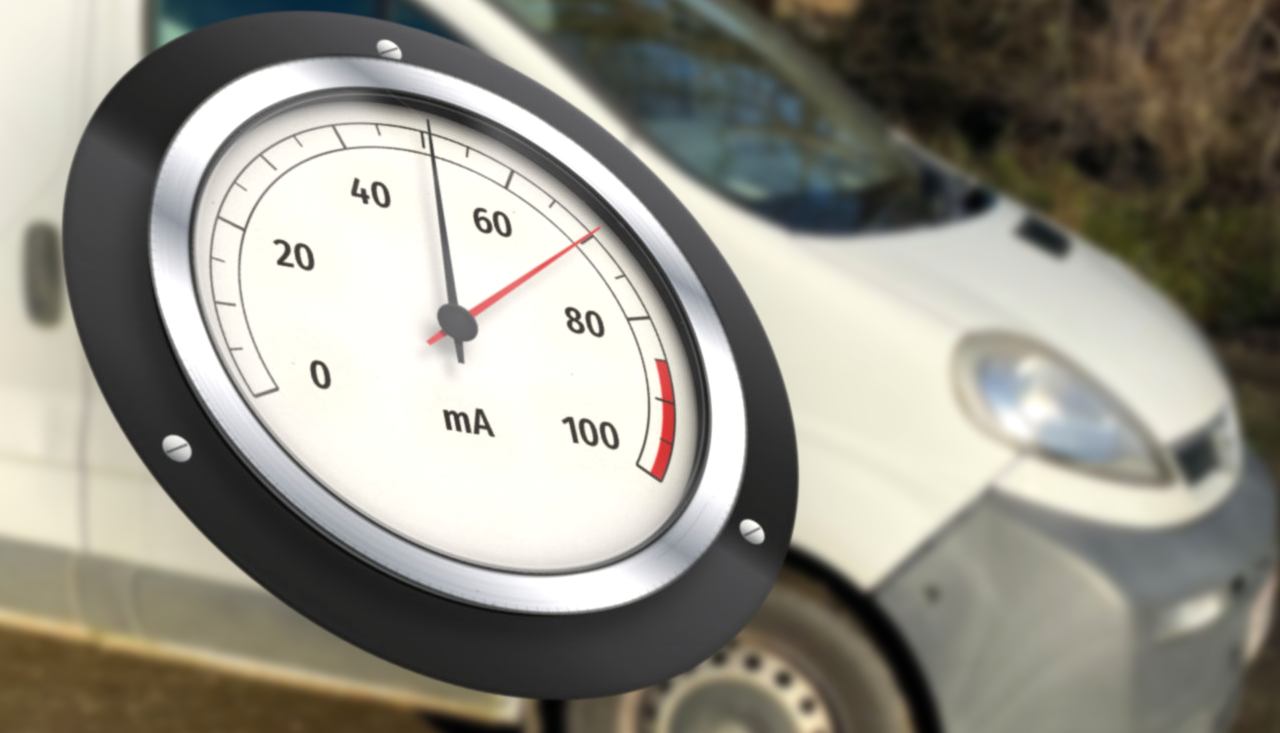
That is {"value": 50, "unit": "mA"}
